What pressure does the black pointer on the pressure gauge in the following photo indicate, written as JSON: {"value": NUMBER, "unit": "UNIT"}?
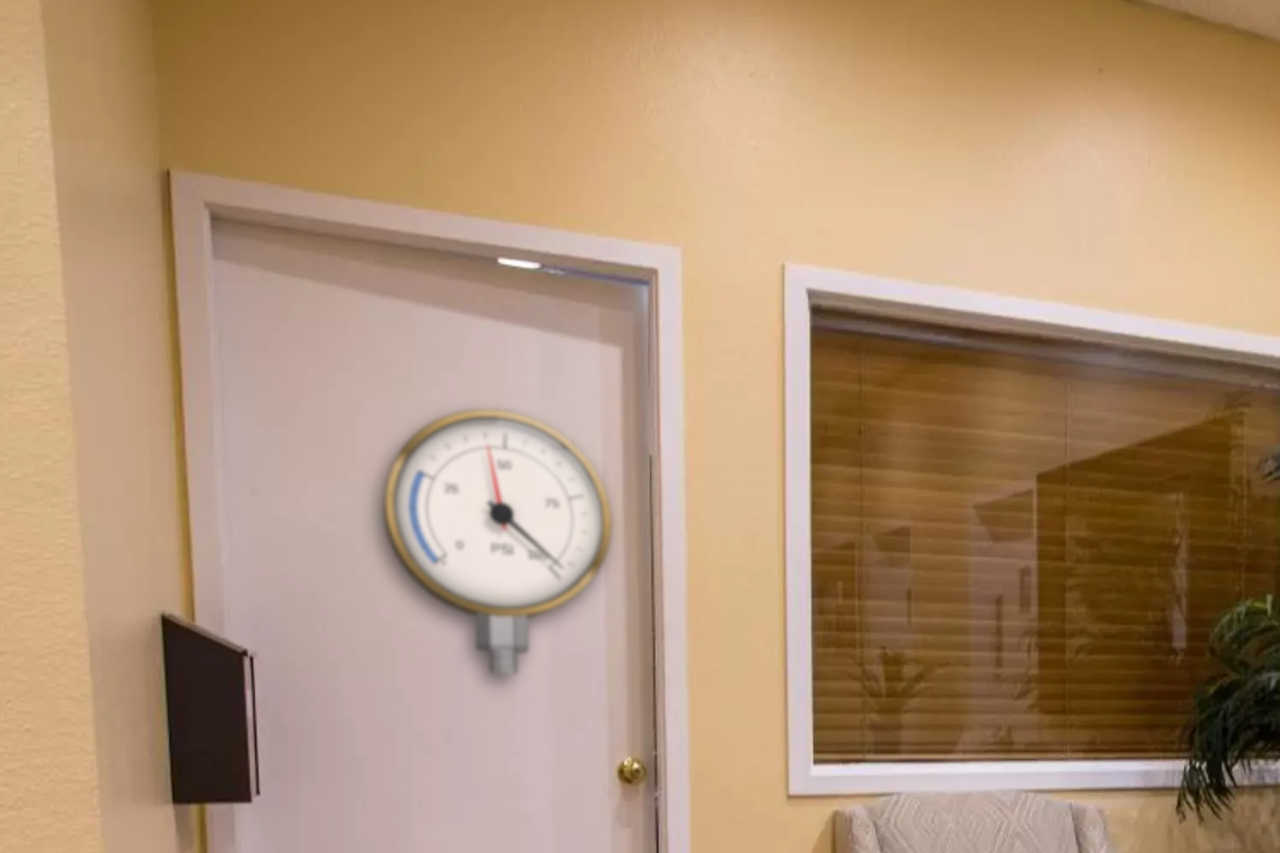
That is {"value": 97.5, "unit": "psi"}
